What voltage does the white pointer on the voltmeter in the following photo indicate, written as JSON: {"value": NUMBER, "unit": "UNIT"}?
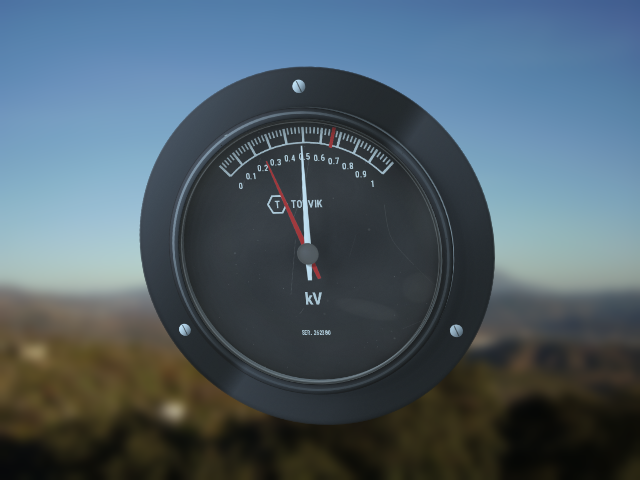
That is {"value": 0.5, "unit": "kV"}
